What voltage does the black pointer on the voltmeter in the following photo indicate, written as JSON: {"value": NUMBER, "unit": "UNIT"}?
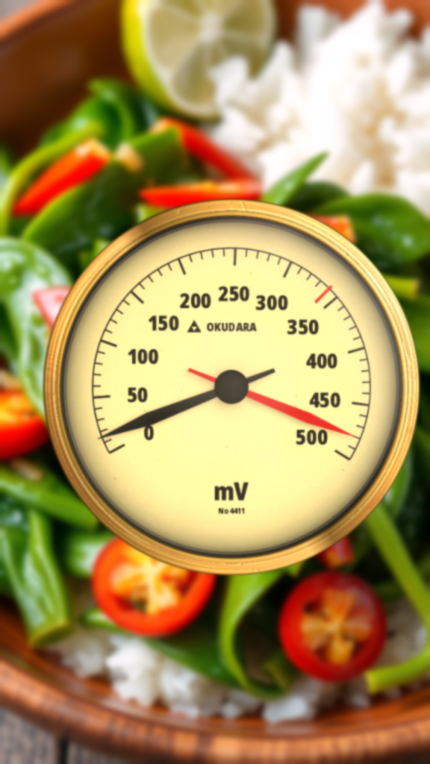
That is {"value": 15, "unit": "mV"}
